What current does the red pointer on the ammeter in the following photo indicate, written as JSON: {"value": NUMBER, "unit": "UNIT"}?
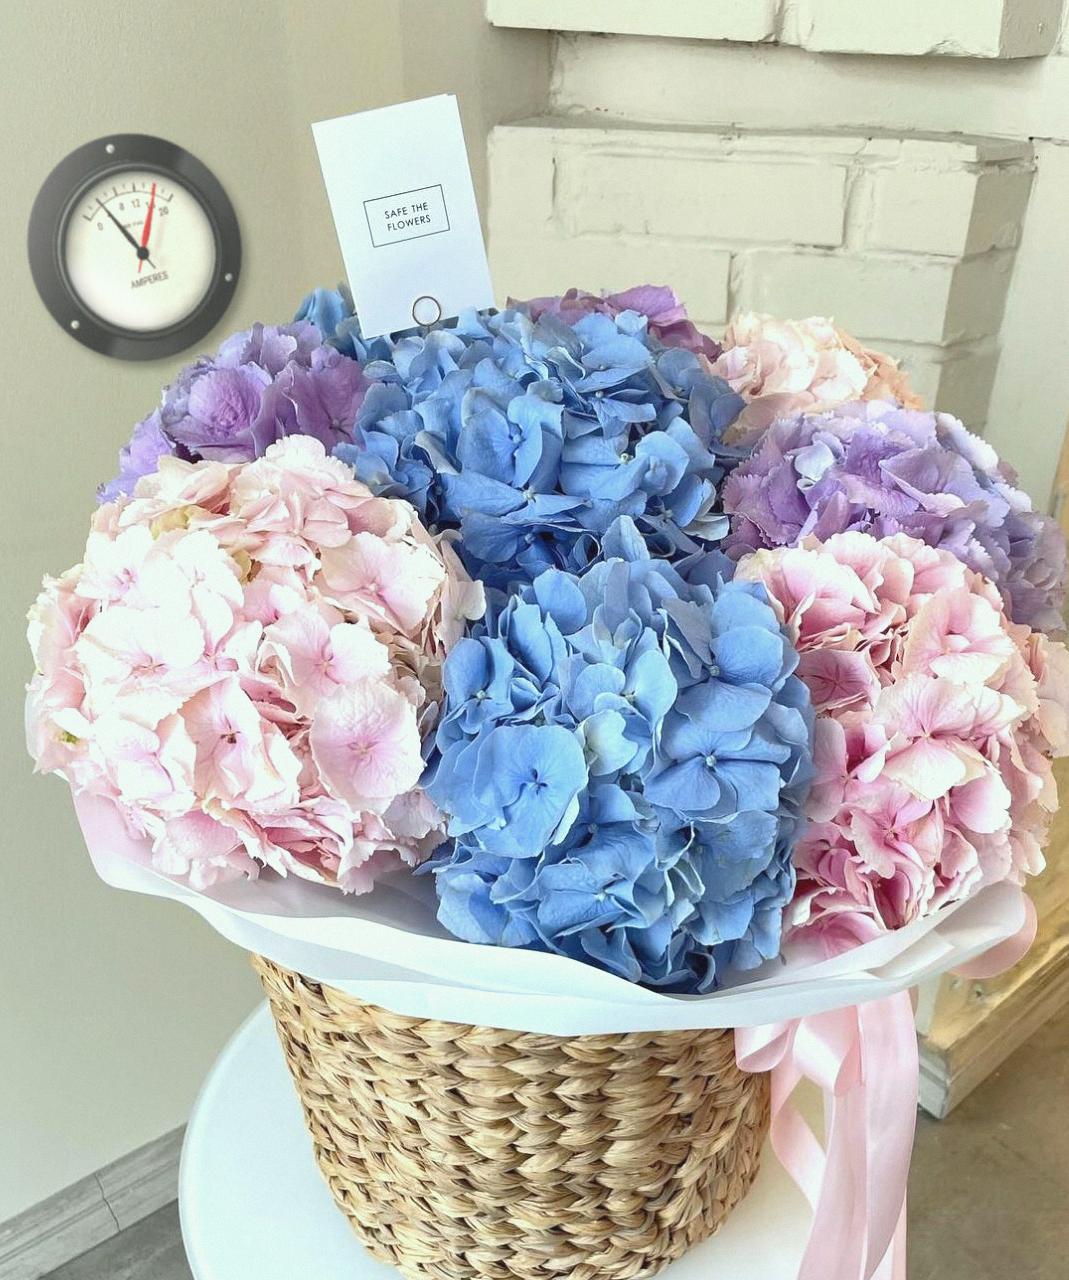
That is {"value": 16, "unit": "A"}
